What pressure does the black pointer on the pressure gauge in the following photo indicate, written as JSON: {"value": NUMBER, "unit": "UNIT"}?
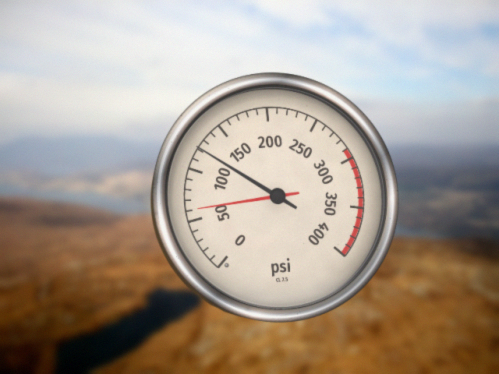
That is {"value": 120, "unit": "psi"}
